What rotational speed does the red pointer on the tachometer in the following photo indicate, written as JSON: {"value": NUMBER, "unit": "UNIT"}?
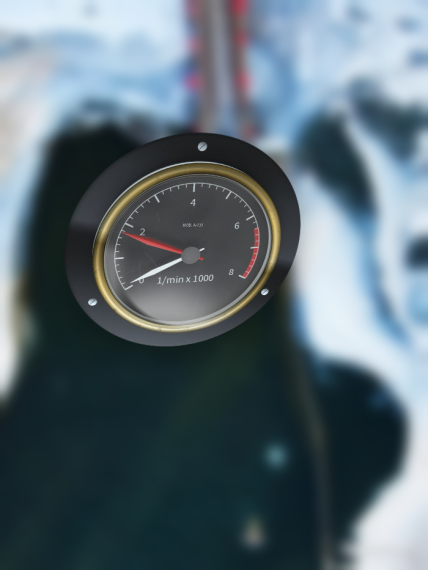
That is {"value": 1800, "unit": "rpm"}
